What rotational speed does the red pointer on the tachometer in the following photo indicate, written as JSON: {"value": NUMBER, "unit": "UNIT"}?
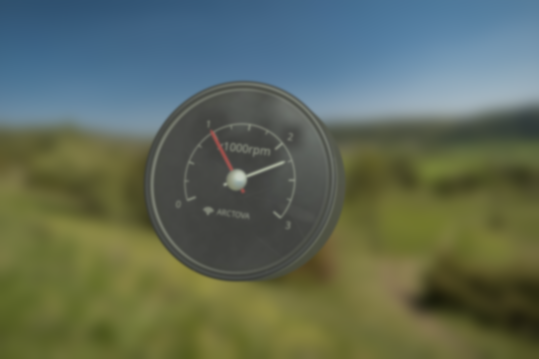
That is {"value": 1000, "unit": "rpm"}
